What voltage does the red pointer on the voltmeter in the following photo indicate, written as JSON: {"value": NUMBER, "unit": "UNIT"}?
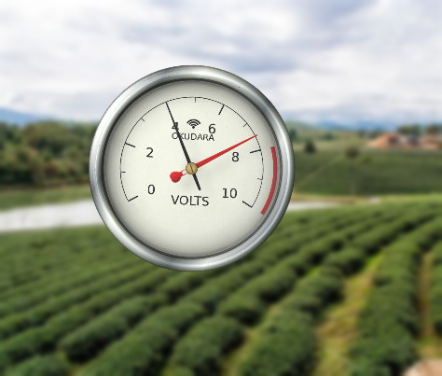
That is {"value": 7.5, "unit": "V"}
